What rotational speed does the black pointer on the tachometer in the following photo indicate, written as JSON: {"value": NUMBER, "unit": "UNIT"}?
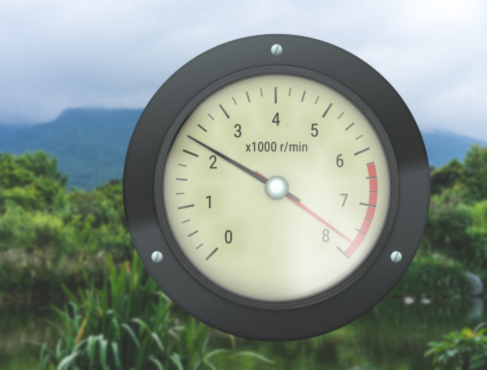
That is {"value": 2250, "unit": "rpm"}
